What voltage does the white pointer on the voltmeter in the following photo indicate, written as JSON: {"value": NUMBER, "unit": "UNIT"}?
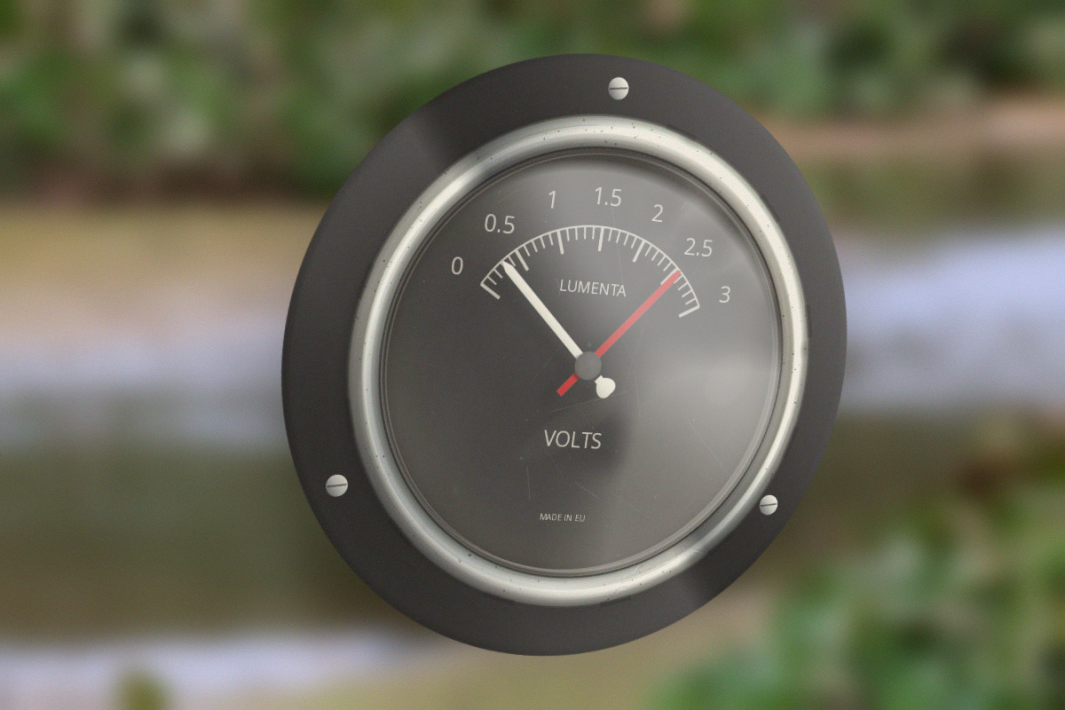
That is {"value": 0.3, "unit": "V"}
